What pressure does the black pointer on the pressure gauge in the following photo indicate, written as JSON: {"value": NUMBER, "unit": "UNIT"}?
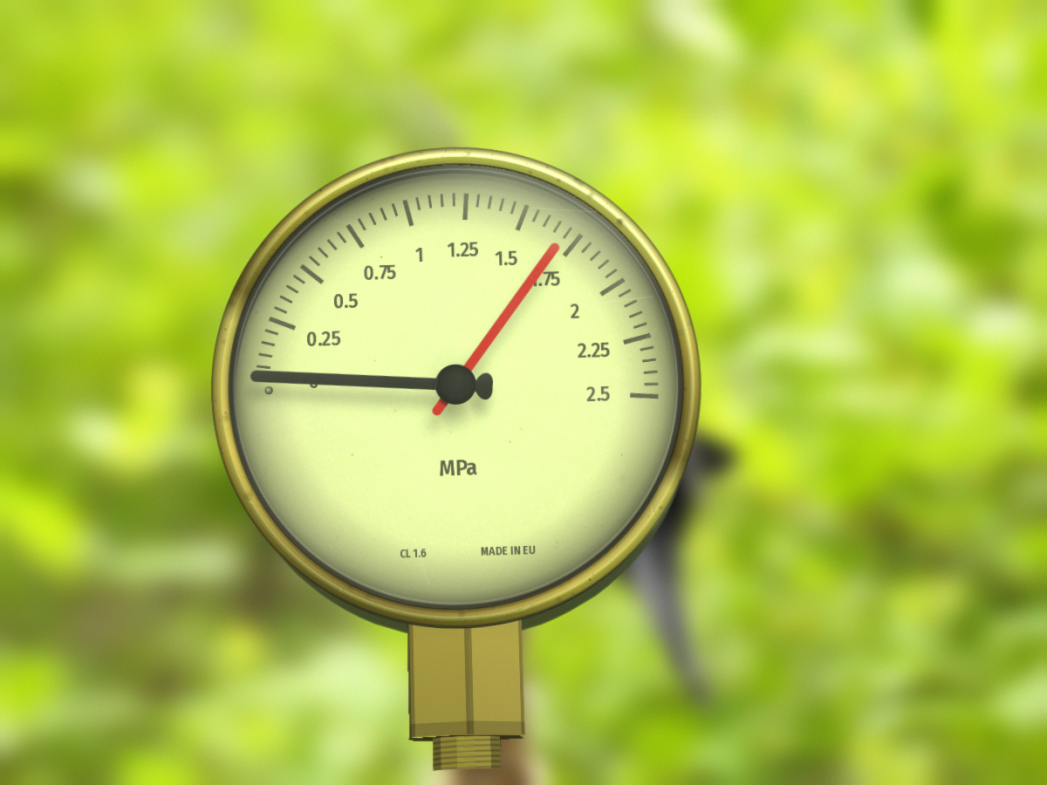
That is {"value": 0, "unit": "MPa"}
